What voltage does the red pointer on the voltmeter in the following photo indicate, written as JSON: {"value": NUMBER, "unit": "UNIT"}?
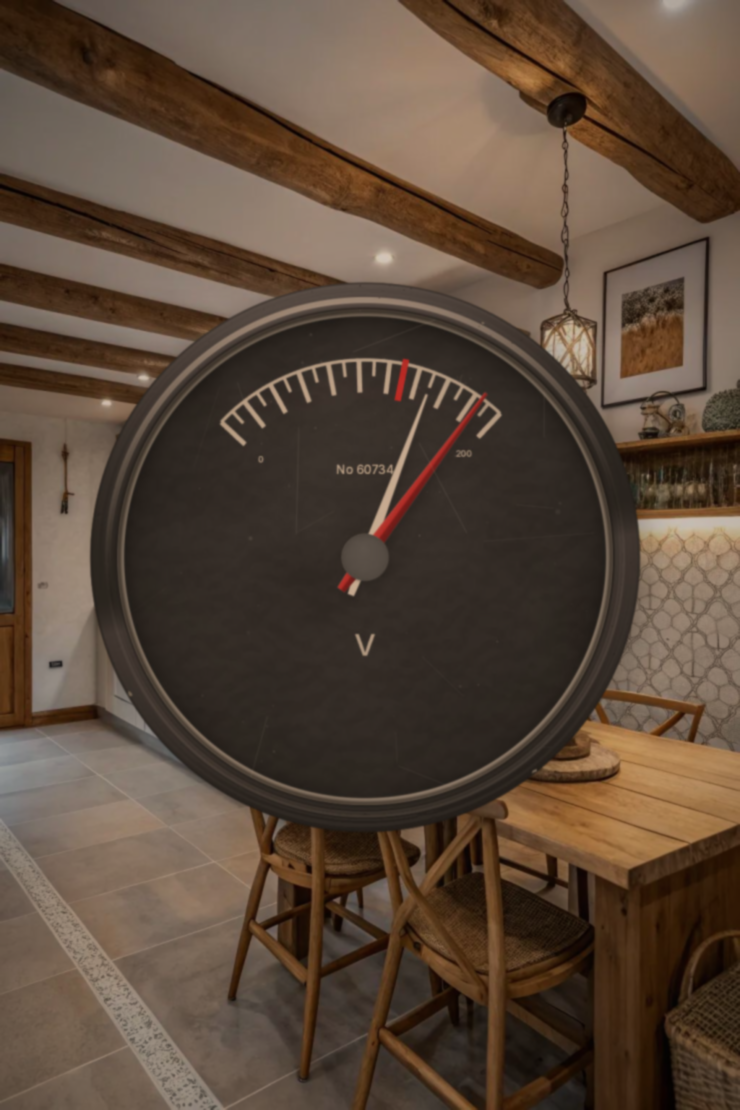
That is {"value": 185, "unit": "V"}
